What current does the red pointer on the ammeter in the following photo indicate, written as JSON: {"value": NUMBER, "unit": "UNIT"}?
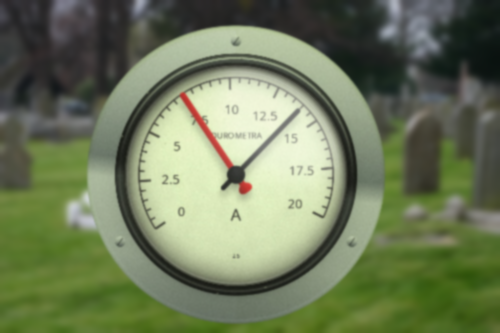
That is {"value": 7.5, "unit": "A"}
